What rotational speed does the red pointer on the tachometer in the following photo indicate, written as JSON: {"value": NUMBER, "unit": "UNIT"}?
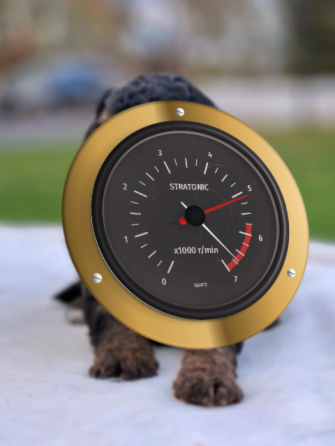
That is {"value": 5125, "unit": "rpm"}
